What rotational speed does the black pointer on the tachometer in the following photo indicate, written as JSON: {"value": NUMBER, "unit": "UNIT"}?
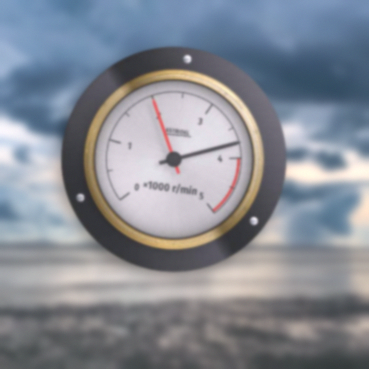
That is {"value": 3750, "unit": "rpm"}
